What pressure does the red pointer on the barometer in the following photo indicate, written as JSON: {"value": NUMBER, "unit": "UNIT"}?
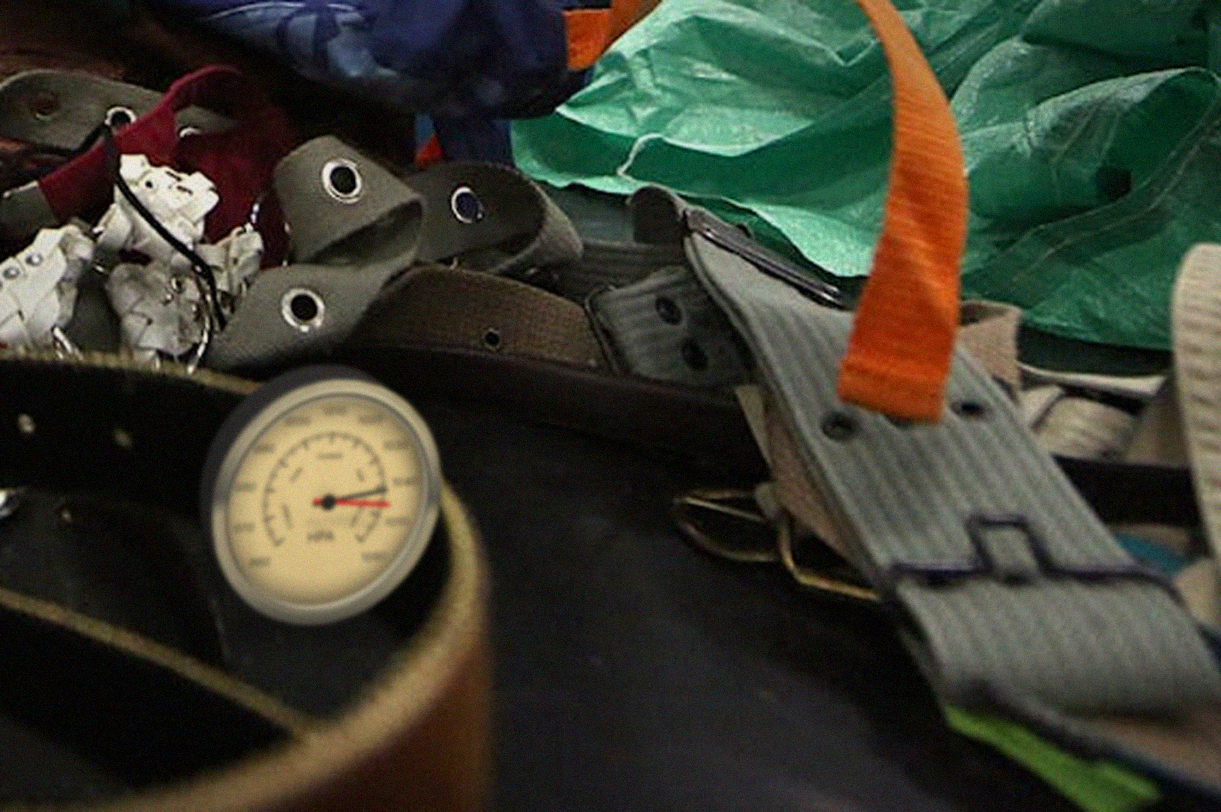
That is {"value": 1045, "unit": "hPa"}
